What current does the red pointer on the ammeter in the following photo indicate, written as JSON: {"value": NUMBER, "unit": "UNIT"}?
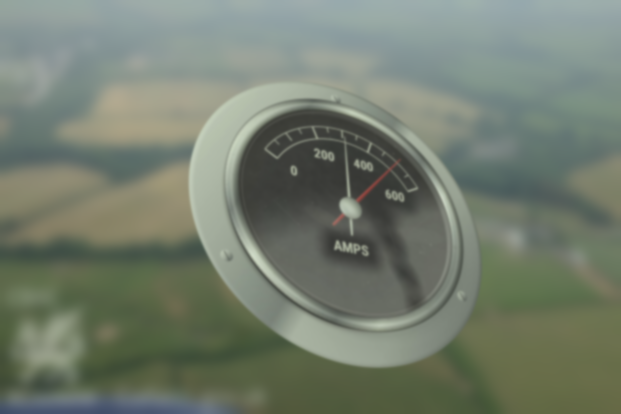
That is {"value": 500, "unit": "A"}
